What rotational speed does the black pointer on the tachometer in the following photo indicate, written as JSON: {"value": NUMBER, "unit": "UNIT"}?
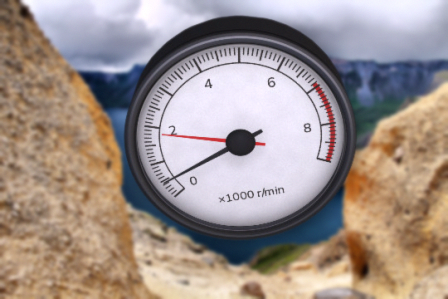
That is {"value": 500, "unit": "rpm"}
